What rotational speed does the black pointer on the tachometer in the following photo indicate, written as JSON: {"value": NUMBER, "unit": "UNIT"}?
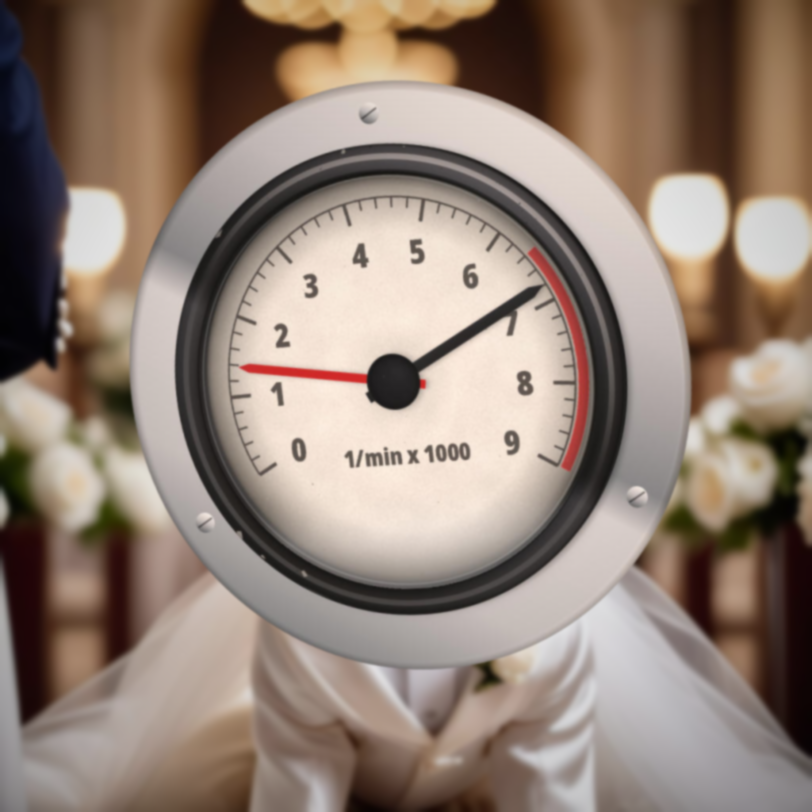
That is {"value": 6800, "unit": "rpm"}
